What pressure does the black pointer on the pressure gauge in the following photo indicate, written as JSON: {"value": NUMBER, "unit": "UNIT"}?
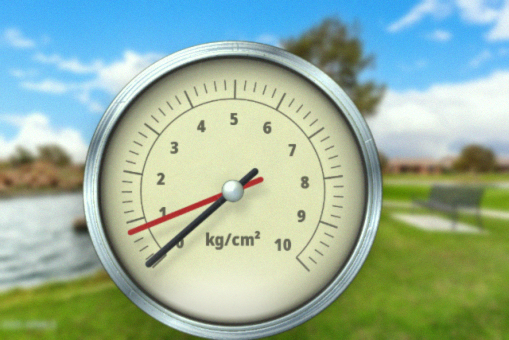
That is {"value": 0.1, "unit": "kg/cm²"}
